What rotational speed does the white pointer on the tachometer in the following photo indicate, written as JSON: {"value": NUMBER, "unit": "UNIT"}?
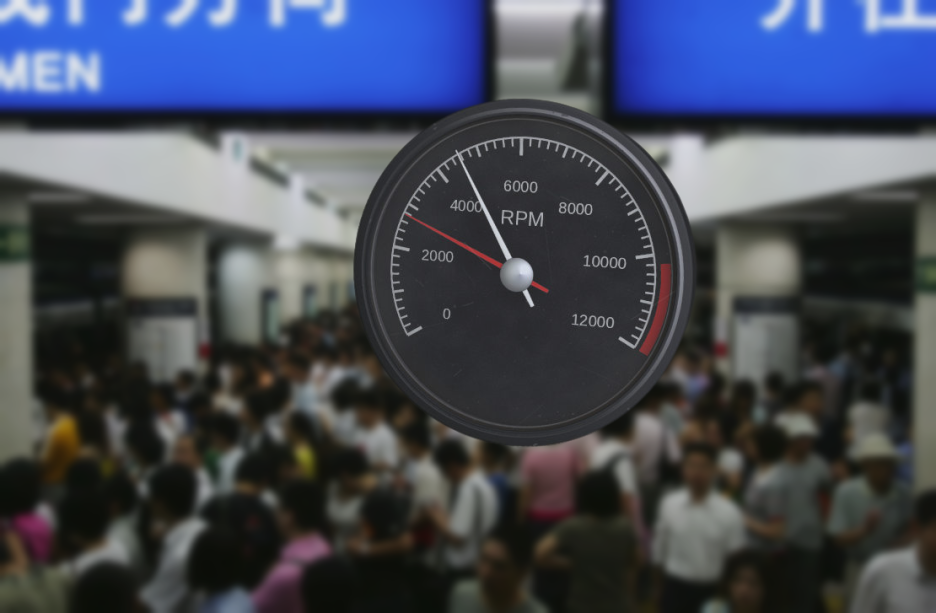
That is {"value": 4600, "unit": "rpm"}
